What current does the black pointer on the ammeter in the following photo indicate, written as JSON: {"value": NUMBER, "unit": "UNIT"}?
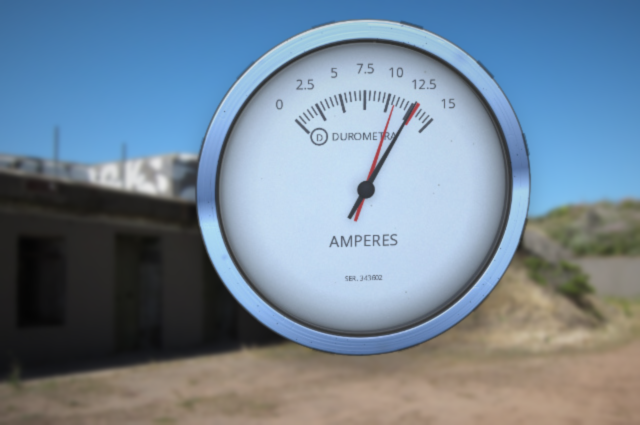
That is {"value": 12.5, "unit": "A"}
